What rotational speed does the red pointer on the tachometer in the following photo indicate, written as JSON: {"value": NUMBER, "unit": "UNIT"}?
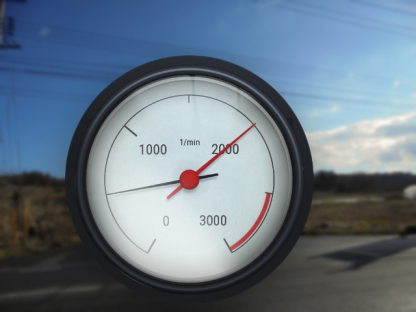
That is {"value": 2000, "unit": "rpm"}
